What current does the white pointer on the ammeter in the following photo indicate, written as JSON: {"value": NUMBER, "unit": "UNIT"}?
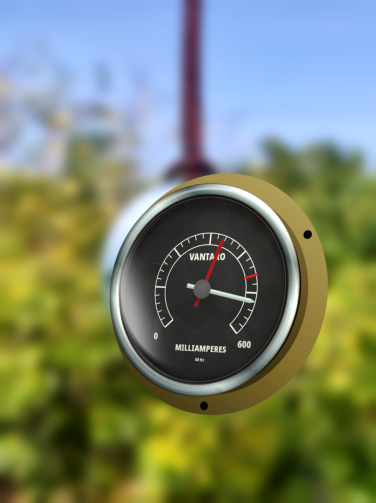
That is {"value": 520, "unit": "mA"}
